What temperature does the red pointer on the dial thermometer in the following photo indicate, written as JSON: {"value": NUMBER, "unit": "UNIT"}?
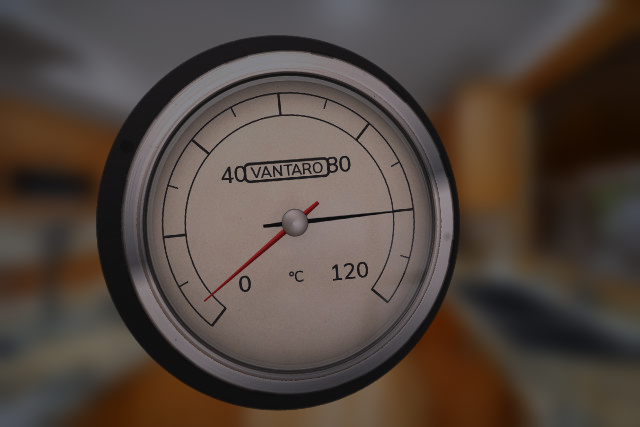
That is {"value": 5, "unit": "°C"}
